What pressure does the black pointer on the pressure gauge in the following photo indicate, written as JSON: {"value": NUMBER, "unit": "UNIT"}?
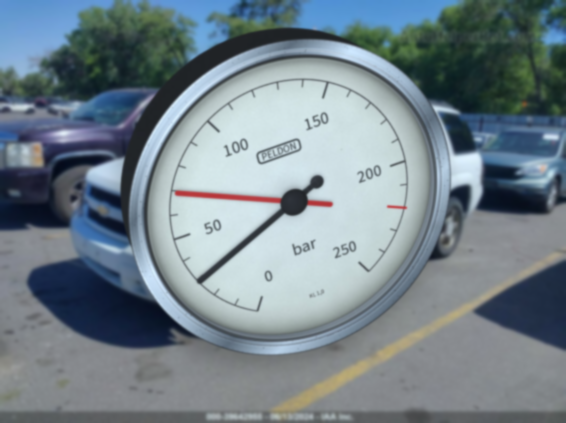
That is {"value": 30, "unit": "bar"}
